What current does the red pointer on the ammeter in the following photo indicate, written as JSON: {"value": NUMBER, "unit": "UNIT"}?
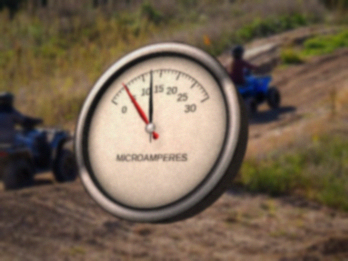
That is {"value": 5, "unit": "µA"}
